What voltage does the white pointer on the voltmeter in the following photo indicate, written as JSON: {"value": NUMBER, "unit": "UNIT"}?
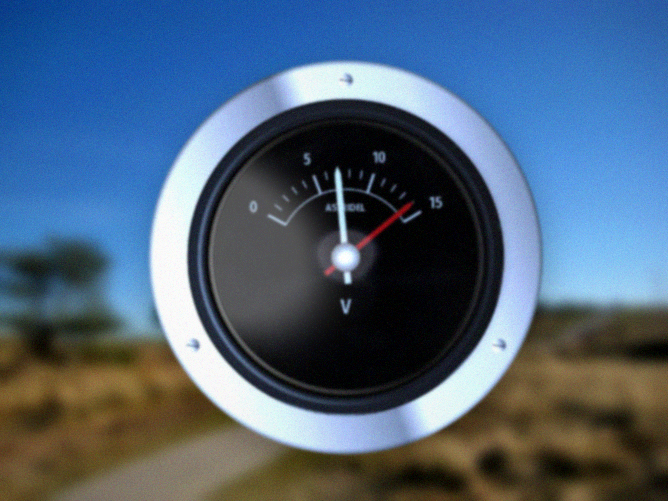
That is {"value": 7, "unit": "V"}
